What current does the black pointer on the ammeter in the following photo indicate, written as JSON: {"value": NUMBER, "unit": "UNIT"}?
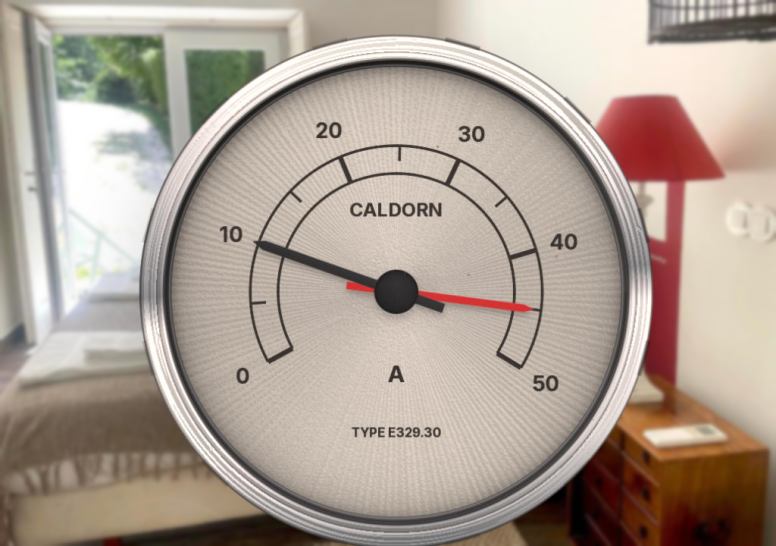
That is {"value": 10, "unit": "A"}
